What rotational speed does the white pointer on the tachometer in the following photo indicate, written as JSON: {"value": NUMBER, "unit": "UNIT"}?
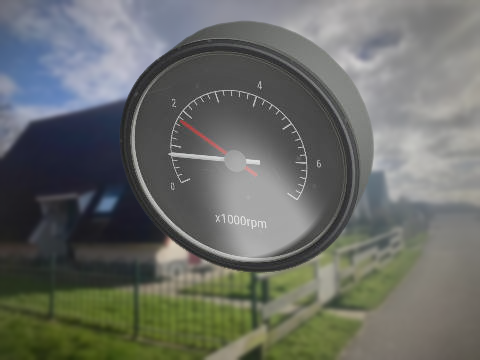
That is {"value": 800, "unit": "rpm"}
